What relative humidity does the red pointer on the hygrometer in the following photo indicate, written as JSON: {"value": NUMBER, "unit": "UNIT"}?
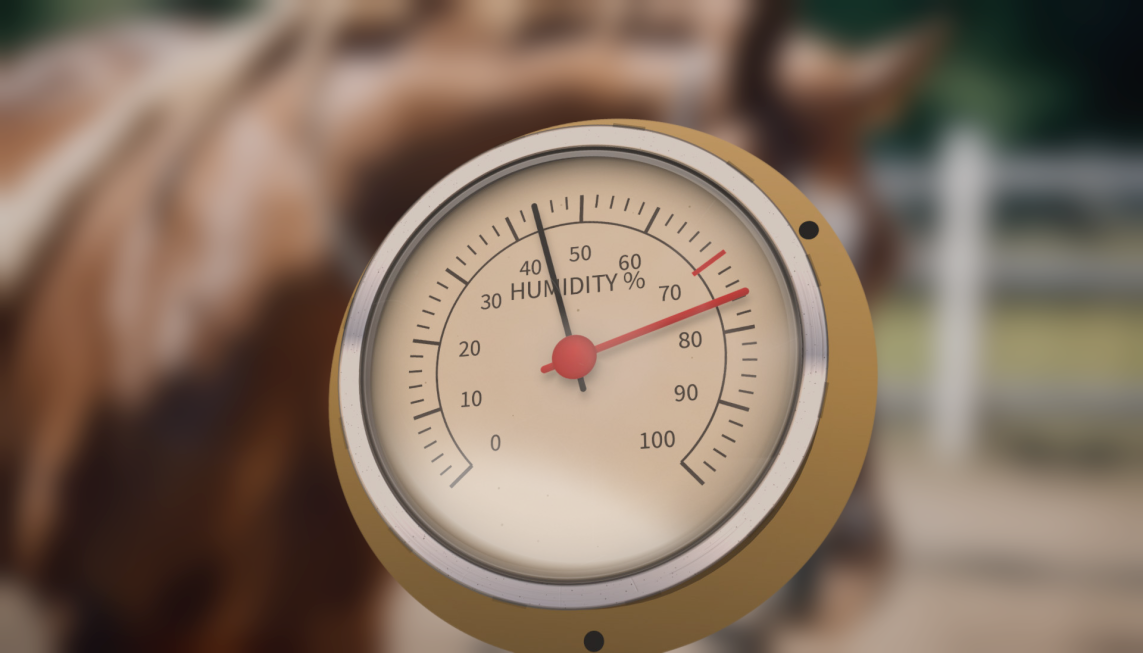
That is {"value": 76, "unit": "%"}
